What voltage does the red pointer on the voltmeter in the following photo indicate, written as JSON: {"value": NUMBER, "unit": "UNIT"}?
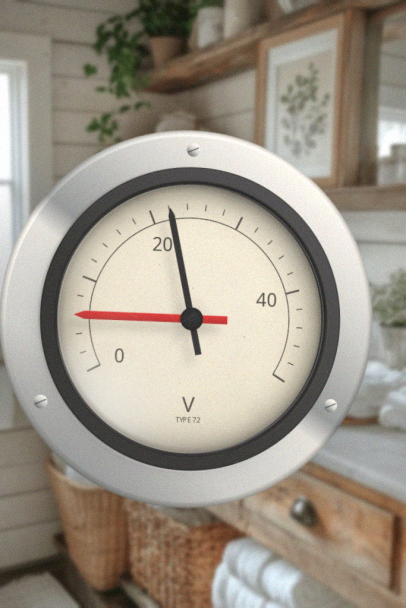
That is {"value": 6, "unit": "V"}
